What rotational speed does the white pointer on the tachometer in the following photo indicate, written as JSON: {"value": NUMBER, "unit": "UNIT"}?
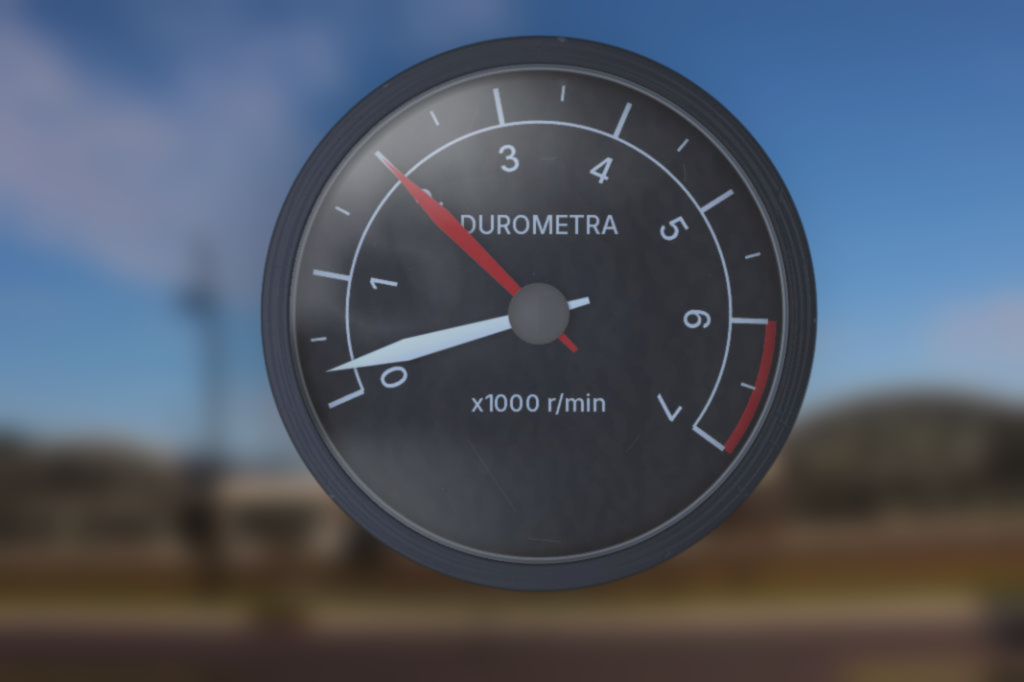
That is {"value": 250, "unit": "rpm"}
